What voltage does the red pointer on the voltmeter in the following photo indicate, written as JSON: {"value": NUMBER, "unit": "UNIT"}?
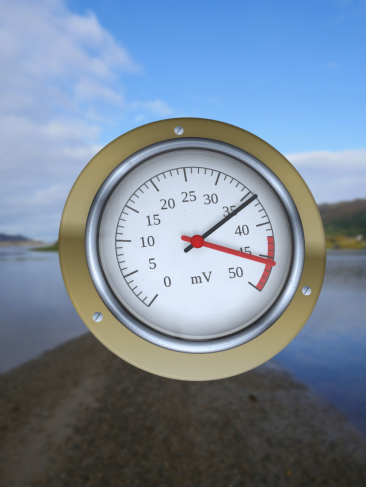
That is {"value": 46, "unit": "mV"}
